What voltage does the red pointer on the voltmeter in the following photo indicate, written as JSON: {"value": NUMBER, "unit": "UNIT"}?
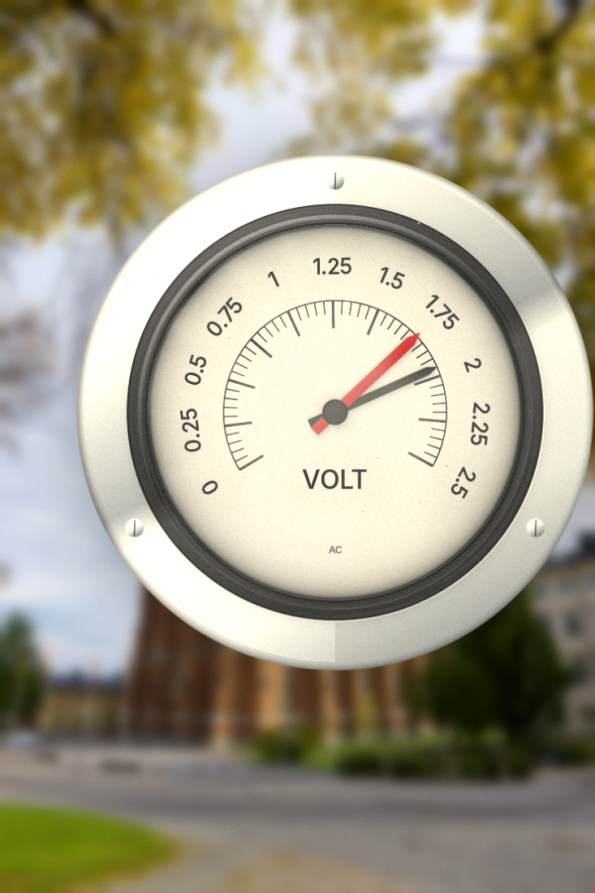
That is {"value": 1.75, "unit": "V"}
